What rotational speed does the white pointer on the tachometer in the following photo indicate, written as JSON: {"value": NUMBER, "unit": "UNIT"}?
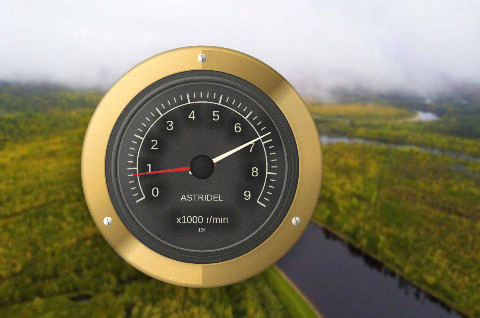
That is {"value": 6800, "unit": "rpm"}
